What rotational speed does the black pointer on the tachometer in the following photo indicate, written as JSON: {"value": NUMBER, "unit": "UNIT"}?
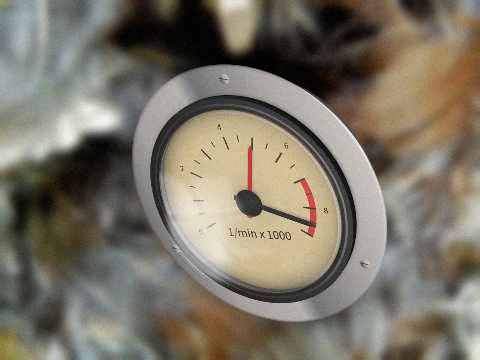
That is {"value": 8500, "unit": "rpm"}
